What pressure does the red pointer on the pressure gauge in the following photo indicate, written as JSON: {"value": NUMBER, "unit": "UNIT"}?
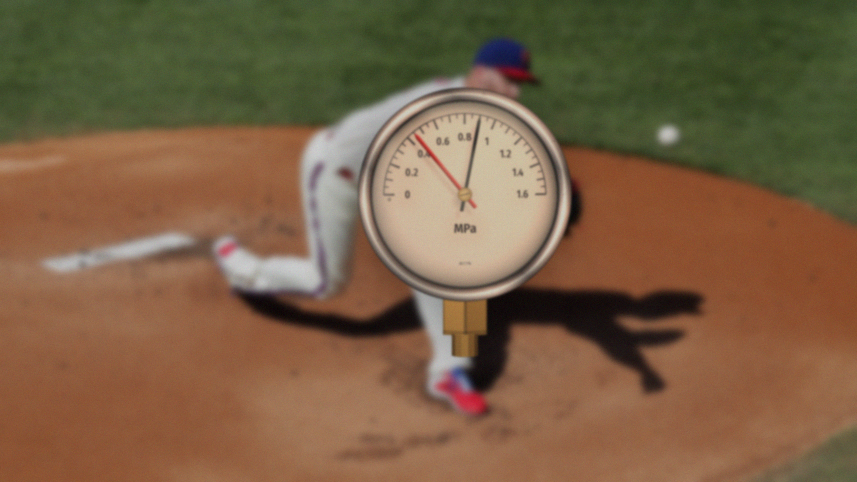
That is {"value": 0.45, "unit": "MPa"}
